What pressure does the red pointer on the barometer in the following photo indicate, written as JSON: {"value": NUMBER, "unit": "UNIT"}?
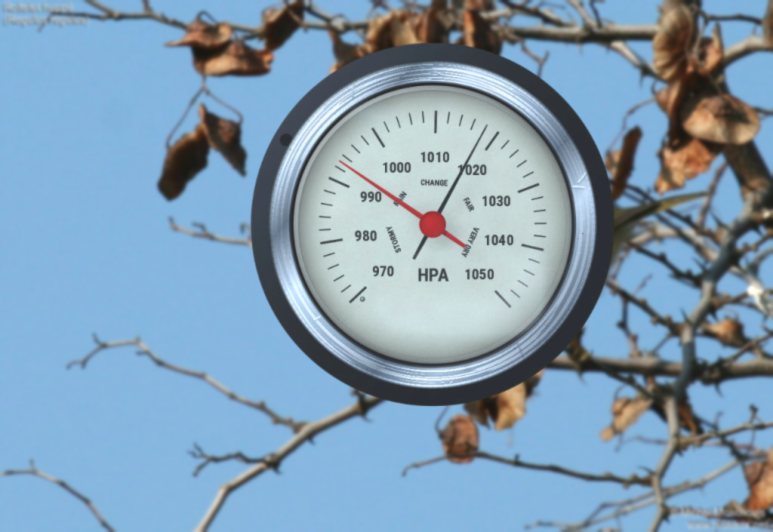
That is {"value": 993, "unit": "hPa"}
